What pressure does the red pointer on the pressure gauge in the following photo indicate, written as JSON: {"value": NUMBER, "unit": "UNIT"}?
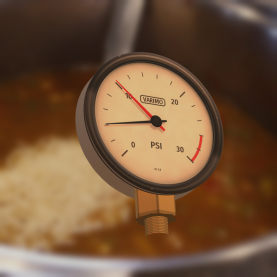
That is {"value": 10, "unit": "psi"}
